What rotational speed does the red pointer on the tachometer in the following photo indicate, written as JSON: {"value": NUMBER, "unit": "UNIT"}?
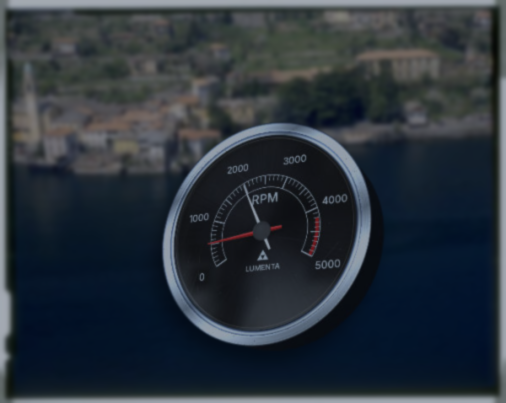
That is {"value": 500, "unit": "rpm"}
